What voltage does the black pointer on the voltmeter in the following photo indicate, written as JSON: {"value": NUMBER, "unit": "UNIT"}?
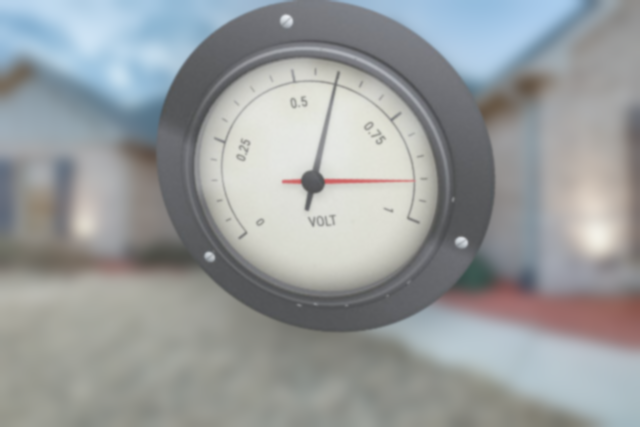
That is {"value": 0.6, "unit": "V"}
